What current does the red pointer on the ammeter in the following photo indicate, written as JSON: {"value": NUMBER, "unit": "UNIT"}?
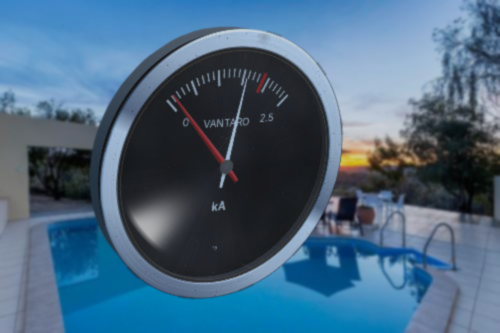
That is {"value": 0.1, "unit": "kA"}
